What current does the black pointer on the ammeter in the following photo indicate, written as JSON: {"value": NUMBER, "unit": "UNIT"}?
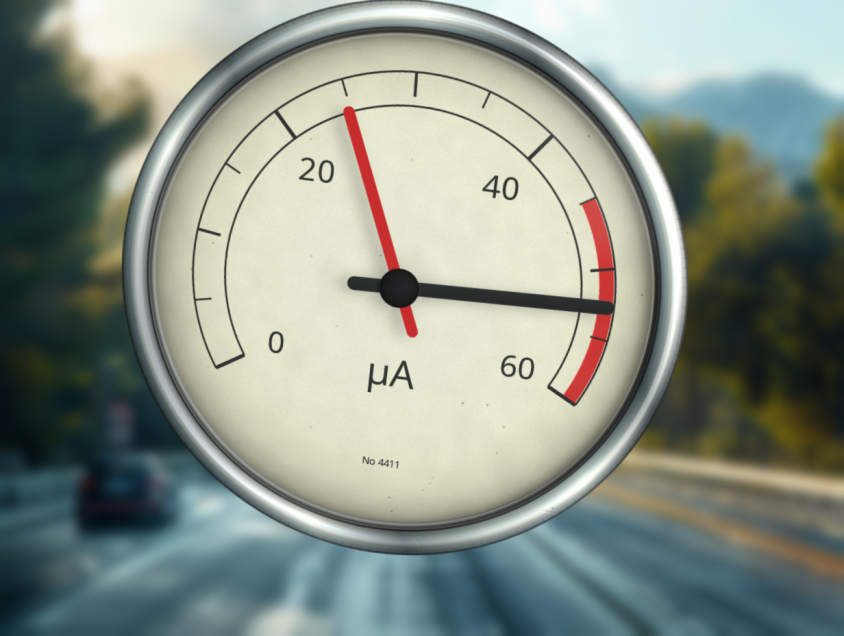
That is {"value": 52.5, "unit": "µA"}
